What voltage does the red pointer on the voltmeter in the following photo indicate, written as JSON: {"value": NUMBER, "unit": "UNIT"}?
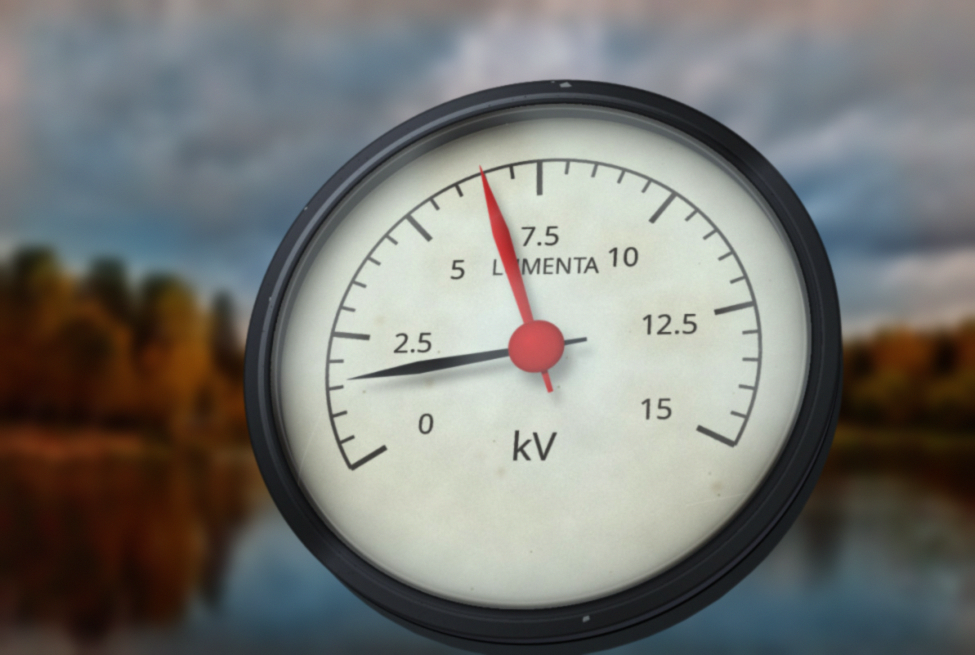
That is {"value": 6.5, "unit": "kV"}
